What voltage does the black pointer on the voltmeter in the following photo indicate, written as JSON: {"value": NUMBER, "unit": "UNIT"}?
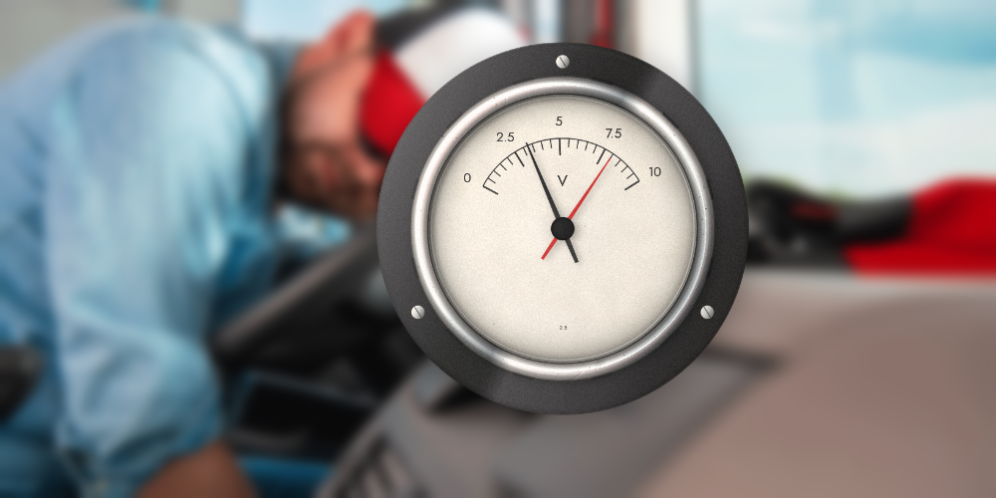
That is {"value": 3.25, "unit": "V"}
